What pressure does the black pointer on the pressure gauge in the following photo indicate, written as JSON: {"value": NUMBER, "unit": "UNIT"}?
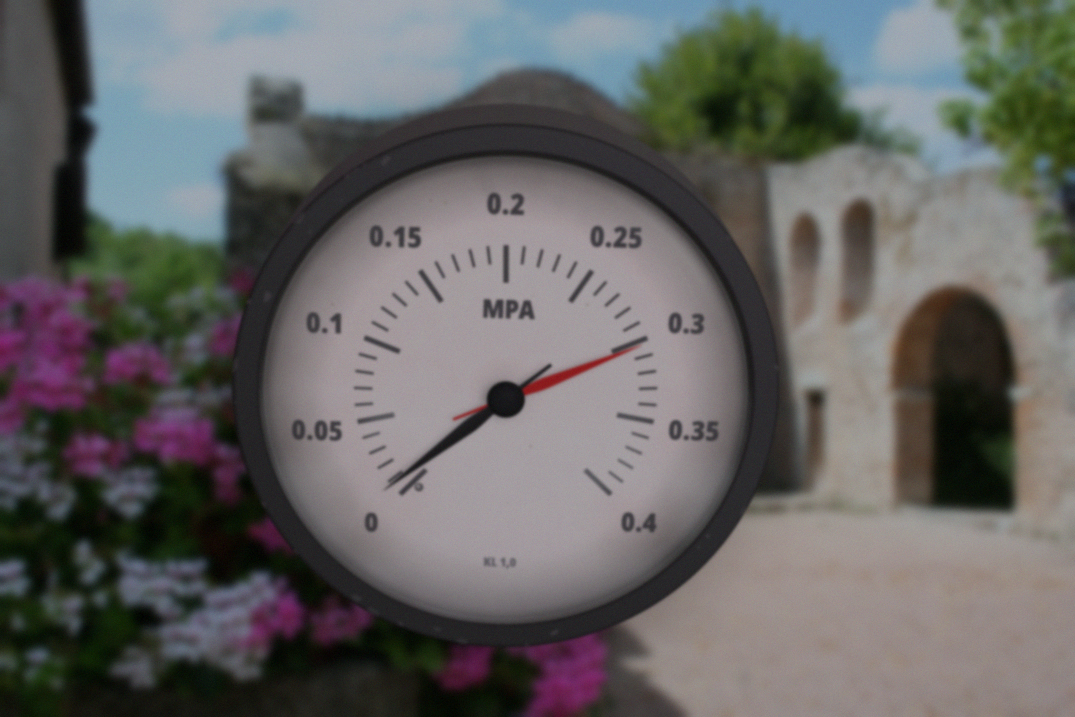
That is {"value": 0.01, "unit": "MPa"}
